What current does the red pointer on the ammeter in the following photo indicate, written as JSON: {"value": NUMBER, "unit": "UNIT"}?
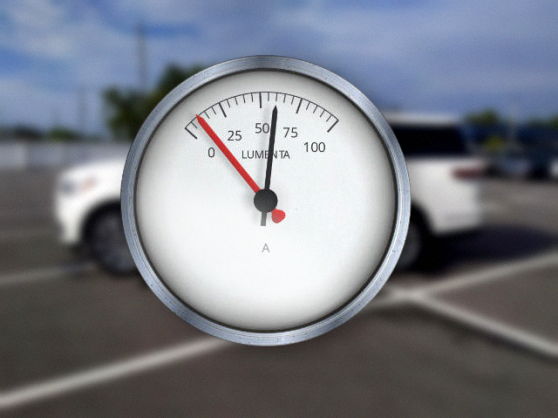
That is {"value": 10, "unit": "A"}
